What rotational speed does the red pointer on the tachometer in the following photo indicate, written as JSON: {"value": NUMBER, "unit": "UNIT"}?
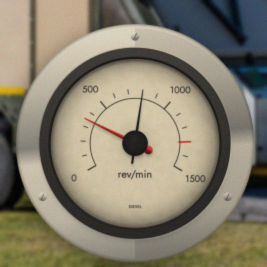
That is {"value": 350, "unit": "rpm"}
